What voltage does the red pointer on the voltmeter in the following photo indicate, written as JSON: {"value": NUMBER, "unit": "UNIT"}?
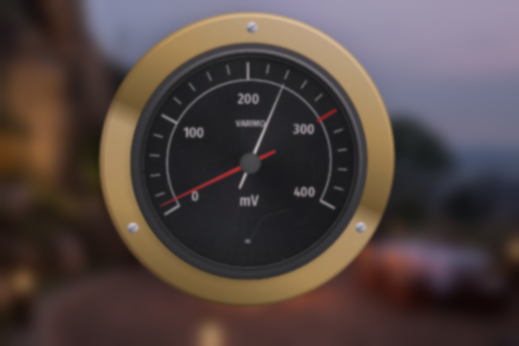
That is {"value": 10, "unit": "mV"}
